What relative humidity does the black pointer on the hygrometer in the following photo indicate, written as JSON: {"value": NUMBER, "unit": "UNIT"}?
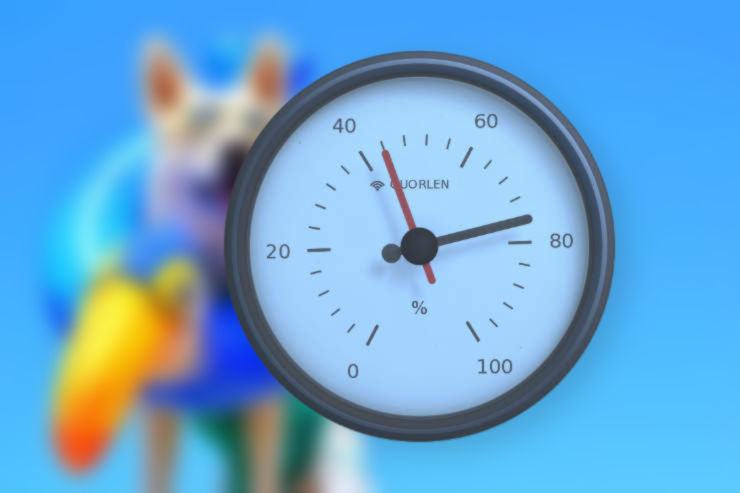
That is {"value": 76, "unit": "%"}
